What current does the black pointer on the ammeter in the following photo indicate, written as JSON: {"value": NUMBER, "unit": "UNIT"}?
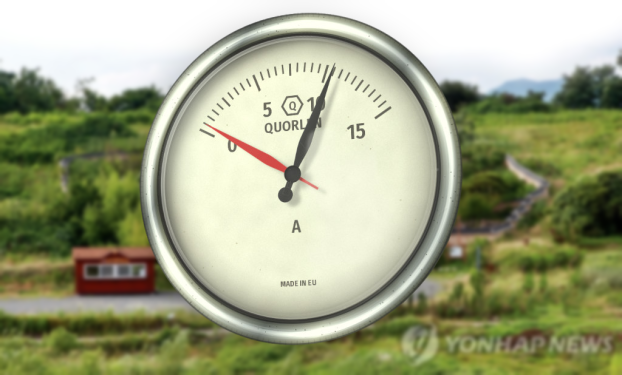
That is {"value": 10.5, "unit": "A"}
